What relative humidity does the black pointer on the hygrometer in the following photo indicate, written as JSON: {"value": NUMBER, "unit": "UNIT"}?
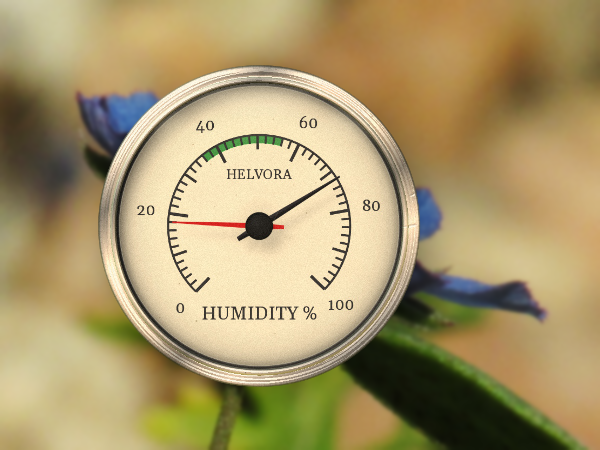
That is {"value": 72, "unit": "%"}
